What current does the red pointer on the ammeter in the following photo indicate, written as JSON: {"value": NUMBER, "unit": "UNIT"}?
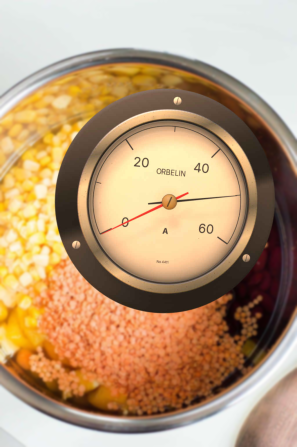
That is {"value": 0, "unit": "A"}
